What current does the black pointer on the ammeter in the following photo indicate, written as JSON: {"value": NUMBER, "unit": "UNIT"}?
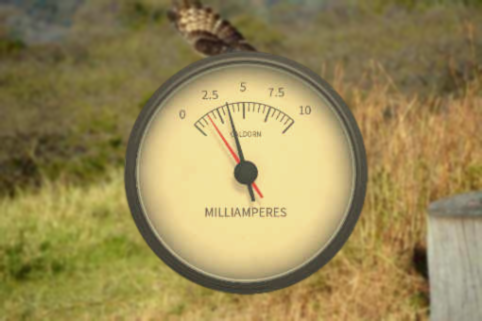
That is {"value": 3.5, "unit": "mA"}
